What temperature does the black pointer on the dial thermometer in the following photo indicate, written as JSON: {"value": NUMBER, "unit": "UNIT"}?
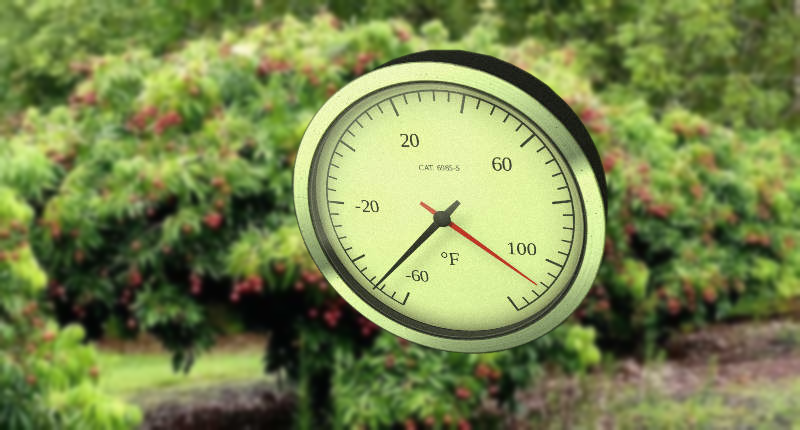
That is {"value": -50, "unit": "°F"}
